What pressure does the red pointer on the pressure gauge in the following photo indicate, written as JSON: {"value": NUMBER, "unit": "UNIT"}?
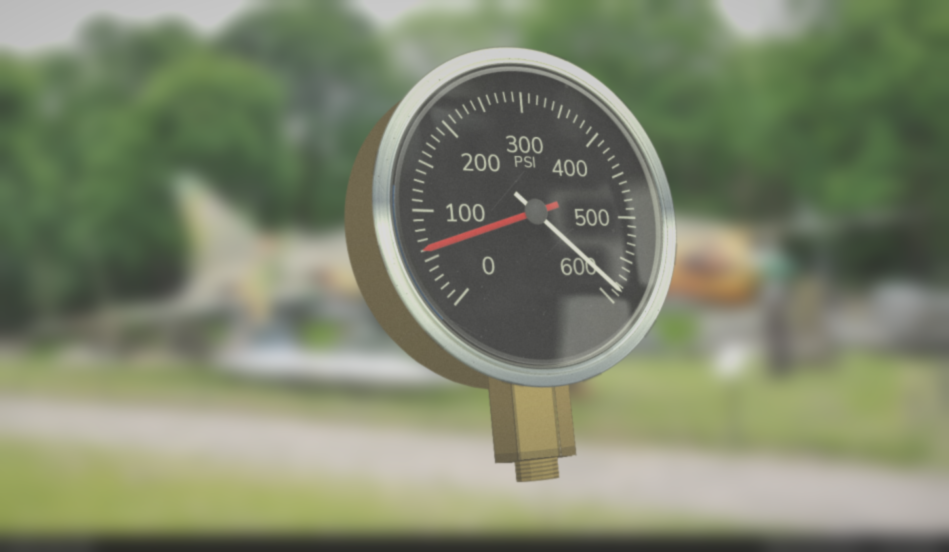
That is {"value": 60, "unit": "psi"}
